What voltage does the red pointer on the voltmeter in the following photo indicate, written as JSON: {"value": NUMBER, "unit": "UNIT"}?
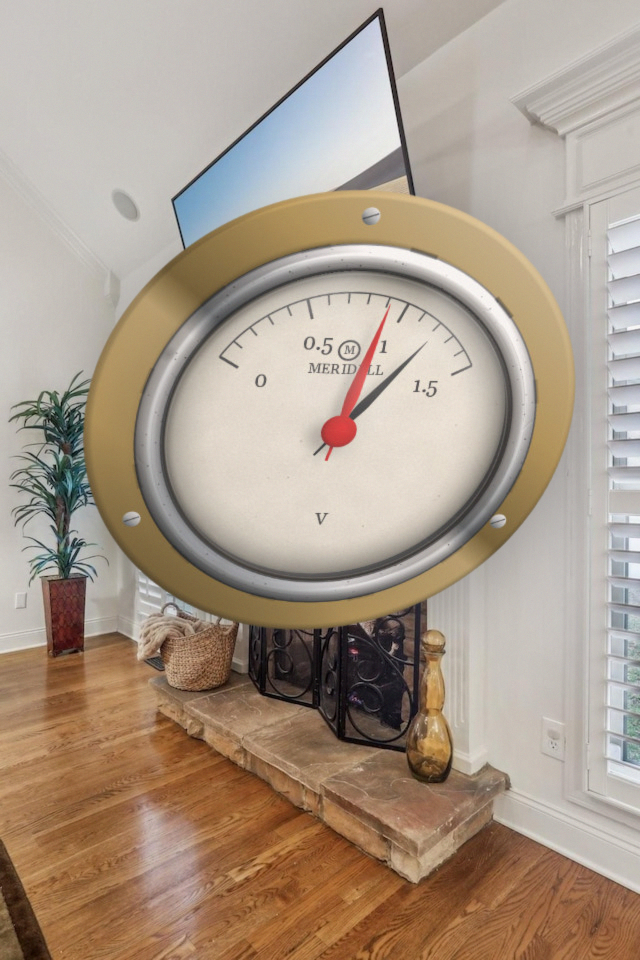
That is {"value": 0.9, "unit": "V"}
